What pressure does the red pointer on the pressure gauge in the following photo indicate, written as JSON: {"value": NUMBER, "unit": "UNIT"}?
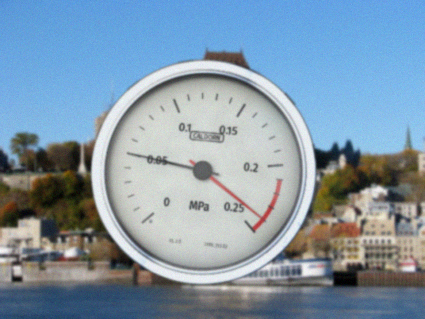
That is {"value": 0.24, "unit": "MPa"}
